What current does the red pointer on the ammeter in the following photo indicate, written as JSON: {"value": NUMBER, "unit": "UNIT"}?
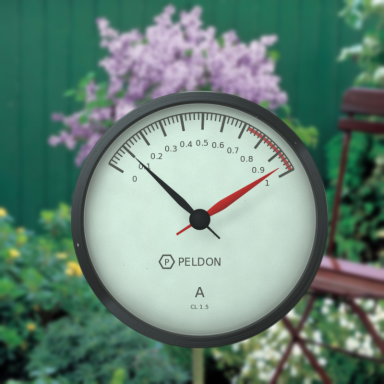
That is {"value": 0.96, "unit": "A"}
